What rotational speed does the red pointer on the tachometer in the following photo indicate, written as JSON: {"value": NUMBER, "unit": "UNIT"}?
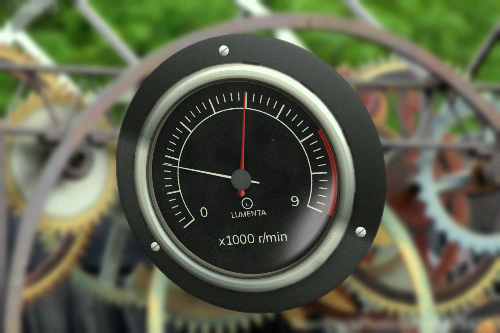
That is {"value": 5000, "unit": "rpm"}
